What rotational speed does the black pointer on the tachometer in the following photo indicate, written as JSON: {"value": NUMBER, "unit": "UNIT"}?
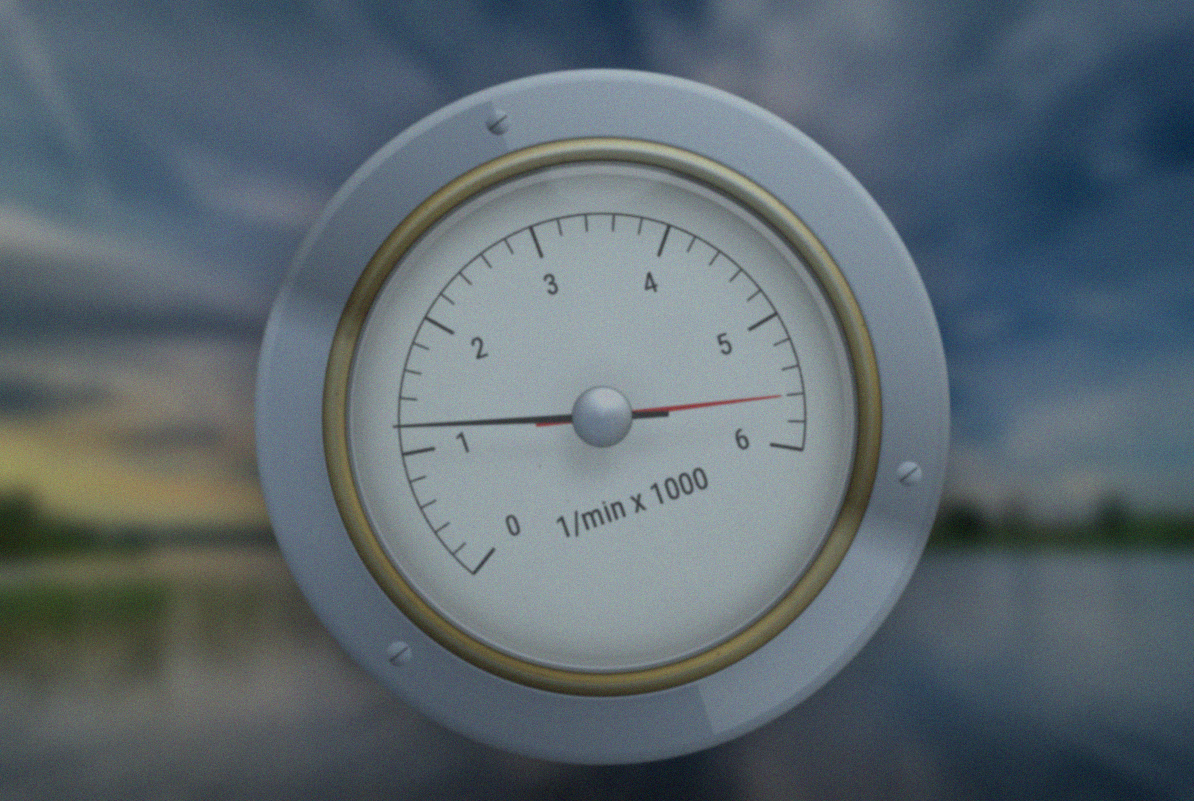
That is {"value": 1200, "unit": "rpm"}
